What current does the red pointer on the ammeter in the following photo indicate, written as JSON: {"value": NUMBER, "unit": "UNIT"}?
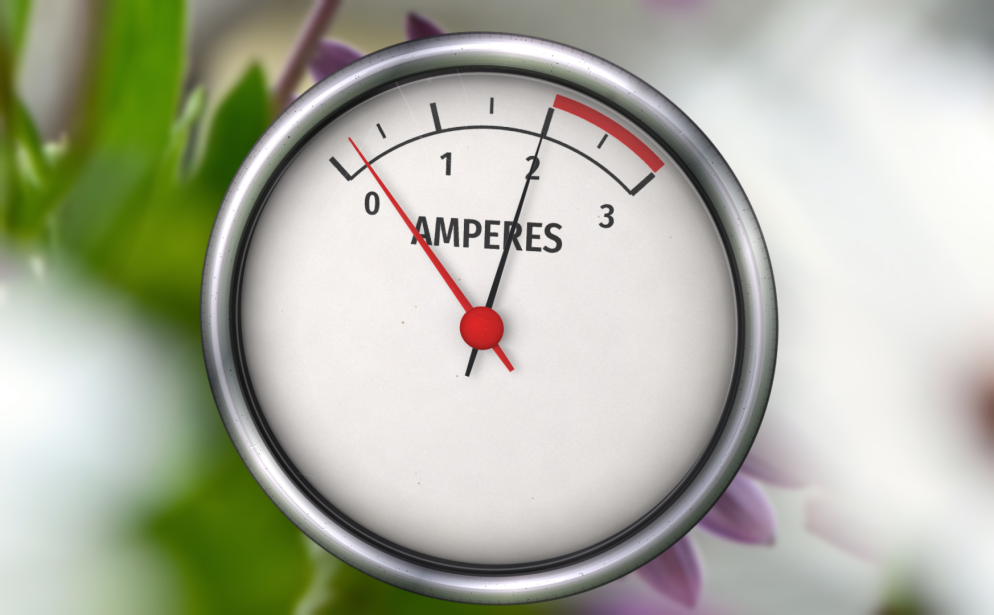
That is {"value": 0.25, "unit": "A"}
